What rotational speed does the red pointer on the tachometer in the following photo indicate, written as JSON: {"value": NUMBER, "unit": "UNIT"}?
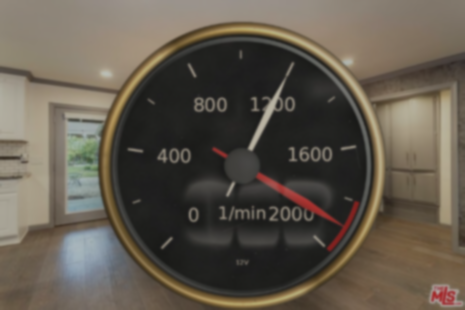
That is {"value": 1900, "unit": "rpm"}
